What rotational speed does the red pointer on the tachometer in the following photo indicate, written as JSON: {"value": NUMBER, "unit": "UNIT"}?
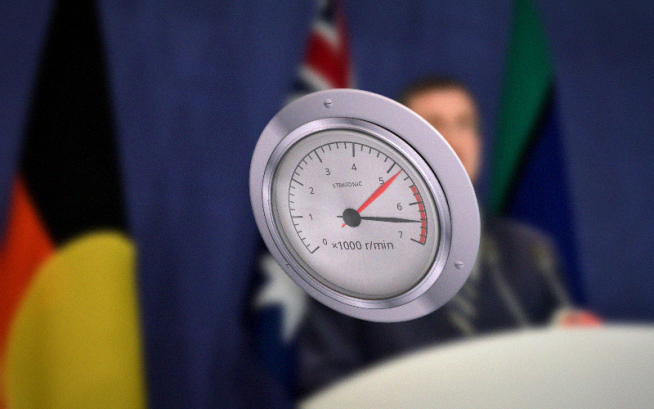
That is {"value": 5200, "unit": "rpm"}
